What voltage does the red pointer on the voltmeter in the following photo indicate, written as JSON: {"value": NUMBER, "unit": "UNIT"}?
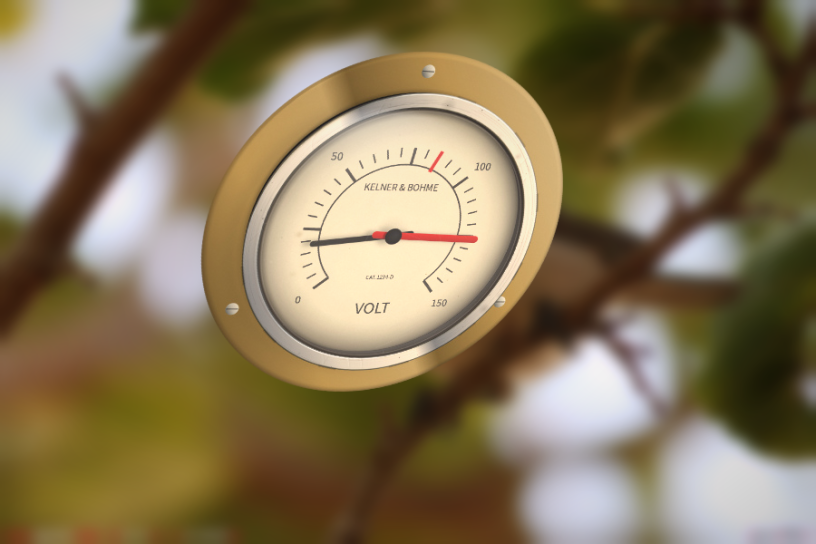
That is {"value": 125, "unit": "V"}
